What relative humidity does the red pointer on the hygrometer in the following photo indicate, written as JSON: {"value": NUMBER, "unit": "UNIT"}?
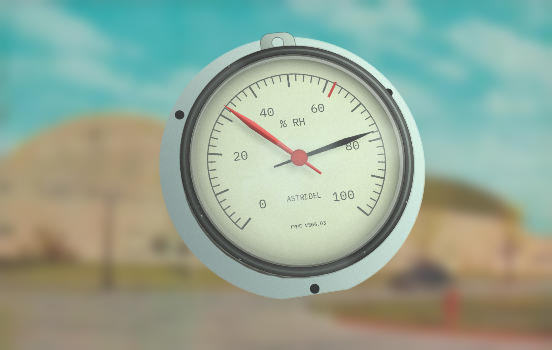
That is {"value": 32, "unit": "%"}
